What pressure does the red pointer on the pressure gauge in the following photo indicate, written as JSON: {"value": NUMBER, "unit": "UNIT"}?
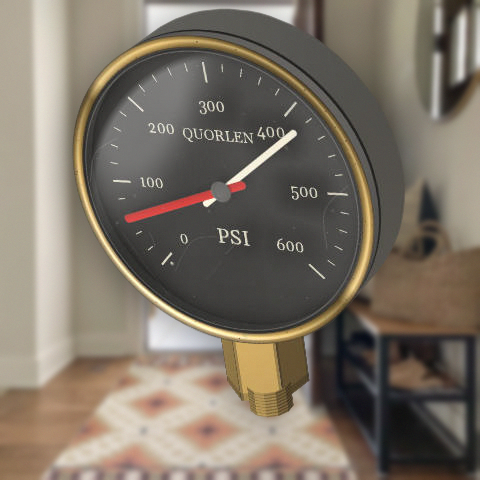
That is {"value": 60, "unit": "psi"}
